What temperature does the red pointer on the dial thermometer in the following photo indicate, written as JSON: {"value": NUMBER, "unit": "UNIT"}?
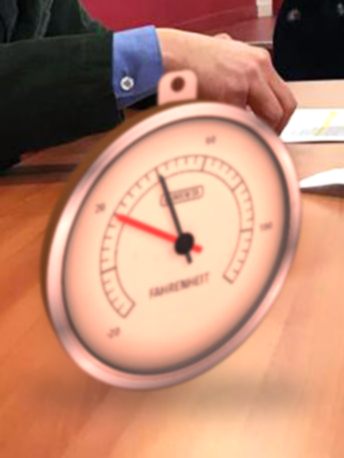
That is {"value": 20, "unit": "°F"}
